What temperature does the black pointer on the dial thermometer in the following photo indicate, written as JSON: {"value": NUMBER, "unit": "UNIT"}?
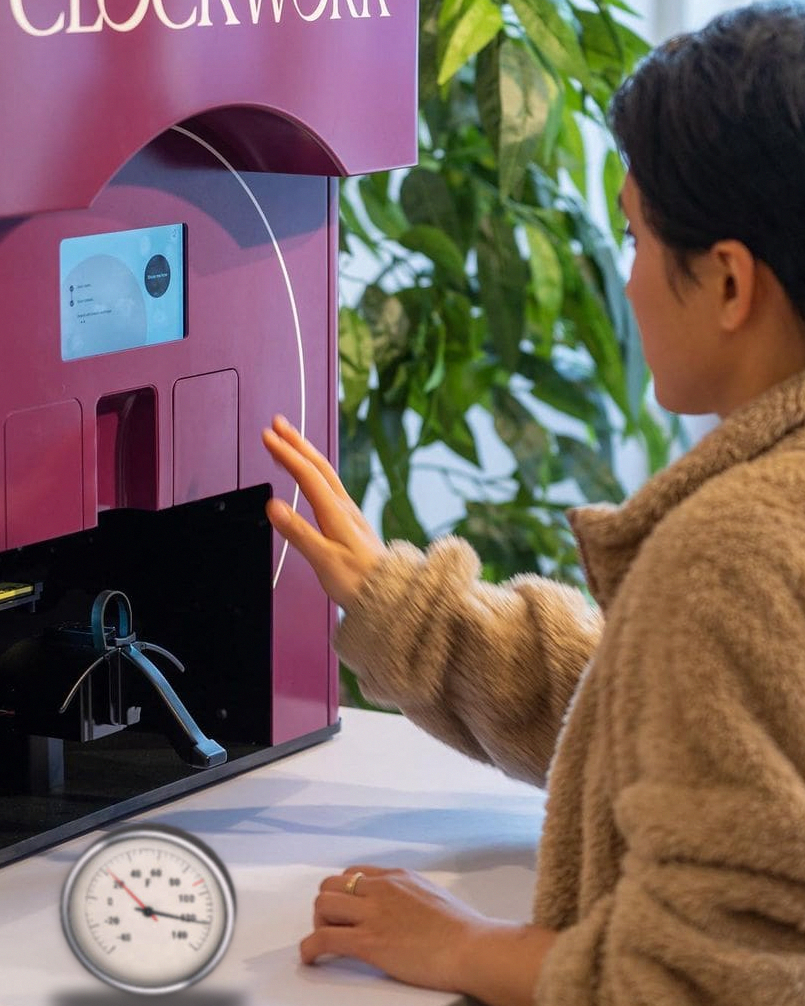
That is {"value": 120, "unit": "°F"}
